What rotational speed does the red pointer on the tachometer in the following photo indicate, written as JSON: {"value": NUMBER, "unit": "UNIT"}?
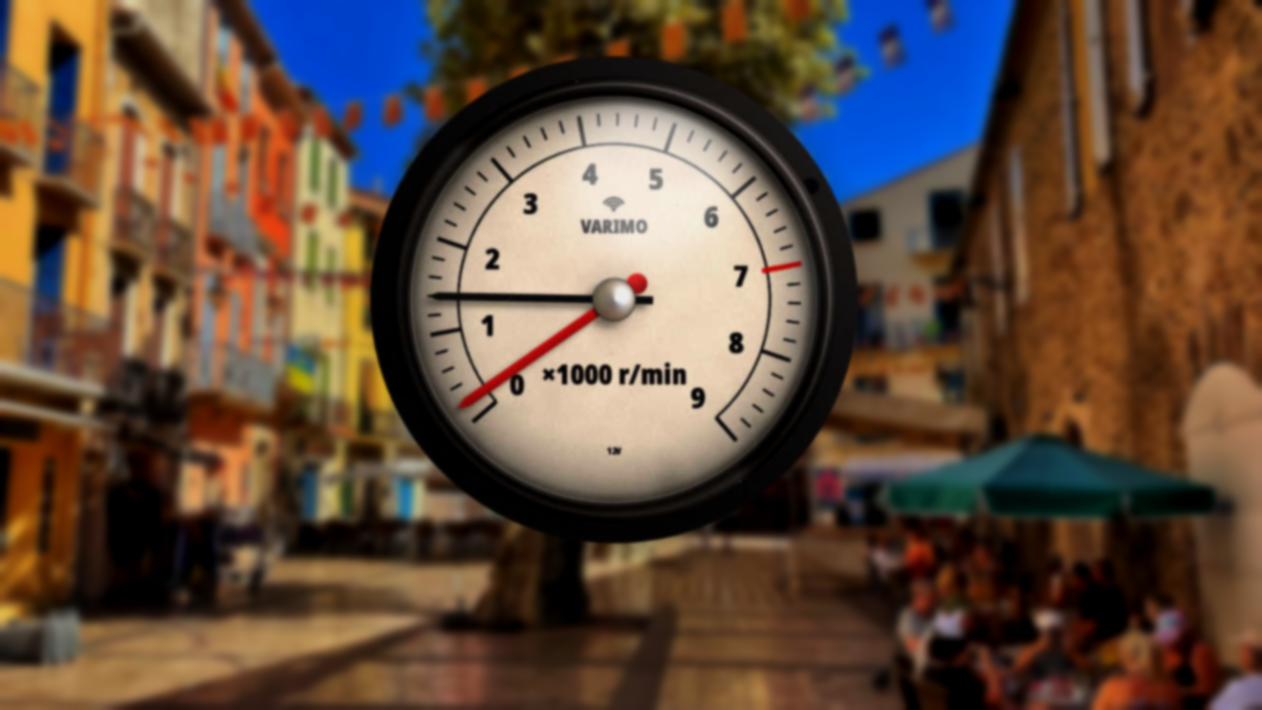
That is {"value": 200, "unit": "rpm"}
